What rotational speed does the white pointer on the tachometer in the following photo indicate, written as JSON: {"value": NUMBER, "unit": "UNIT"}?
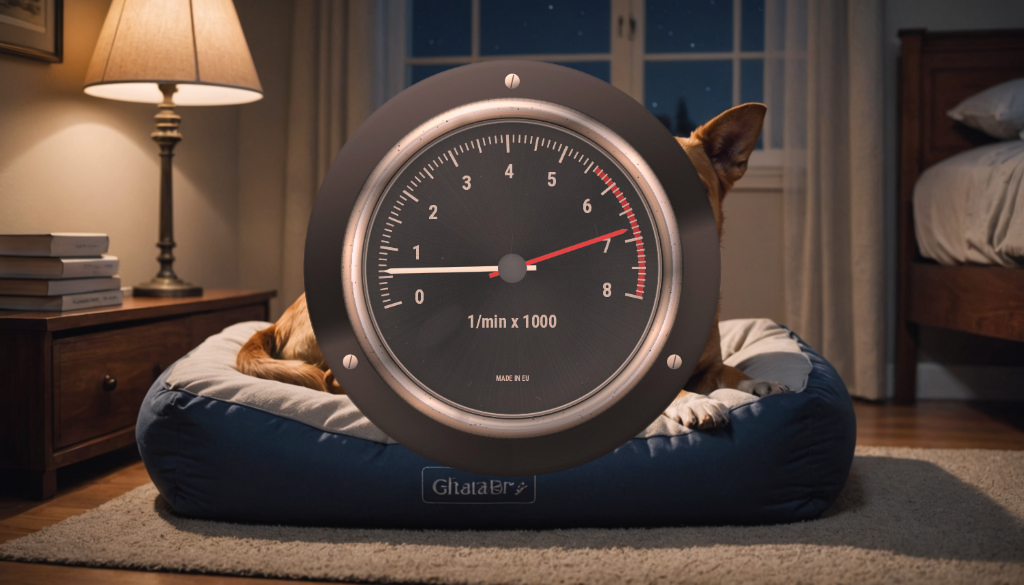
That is {"value": 600, "unit": "rpm"}
